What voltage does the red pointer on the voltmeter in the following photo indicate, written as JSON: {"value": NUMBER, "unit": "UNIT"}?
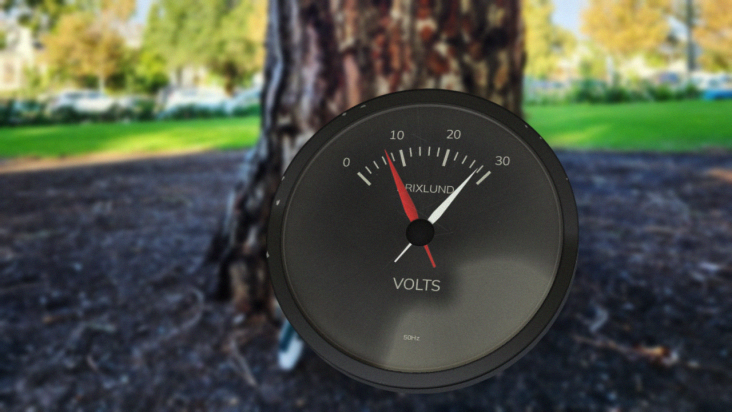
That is {"value": 7, "unit": "V"}
